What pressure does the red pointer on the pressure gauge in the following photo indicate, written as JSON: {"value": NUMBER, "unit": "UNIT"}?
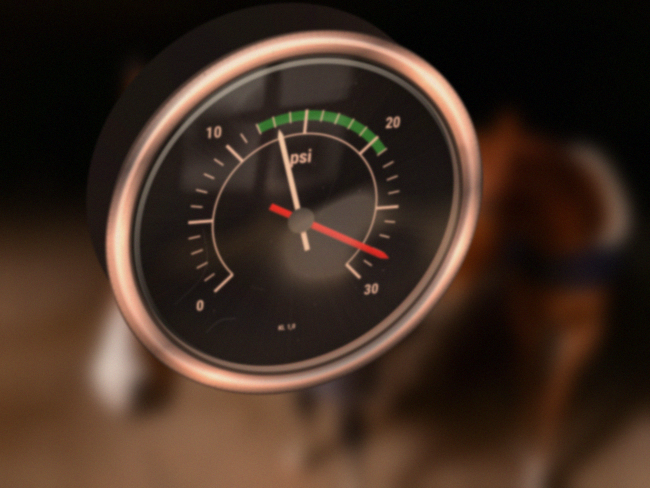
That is {"value": 28, "unit": "psi"}
